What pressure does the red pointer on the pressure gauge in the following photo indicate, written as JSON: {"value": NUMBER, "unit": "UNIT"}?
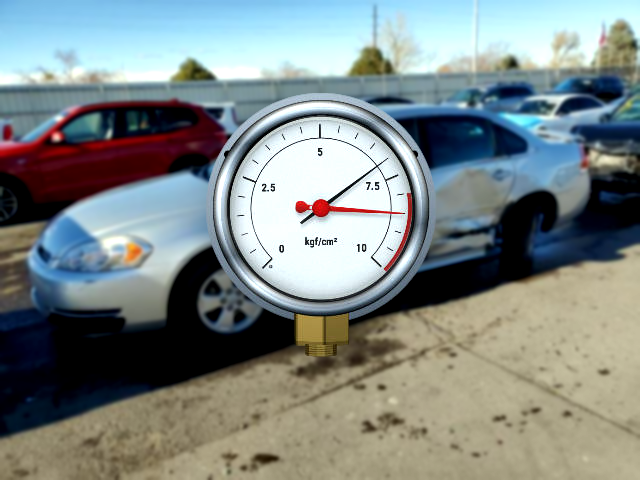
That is {"value": 8.5, "unit": "kg/cm²"}
